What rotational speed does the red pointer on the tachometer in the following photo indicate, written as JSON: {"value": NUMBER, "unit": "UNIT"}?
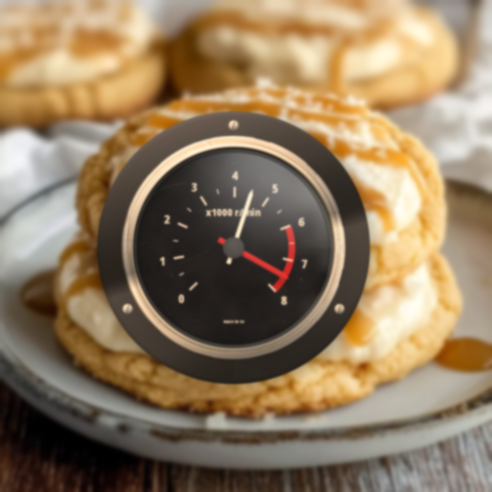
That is {"value": 7500, "unit": "rpm"}
